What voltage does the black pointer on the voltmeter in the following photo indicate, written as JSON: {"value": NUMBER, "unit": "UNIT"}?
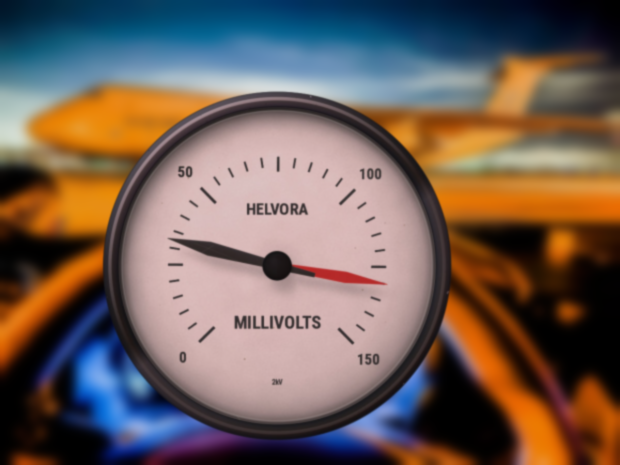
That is {"value": 32.5, "unit": "mV"}
